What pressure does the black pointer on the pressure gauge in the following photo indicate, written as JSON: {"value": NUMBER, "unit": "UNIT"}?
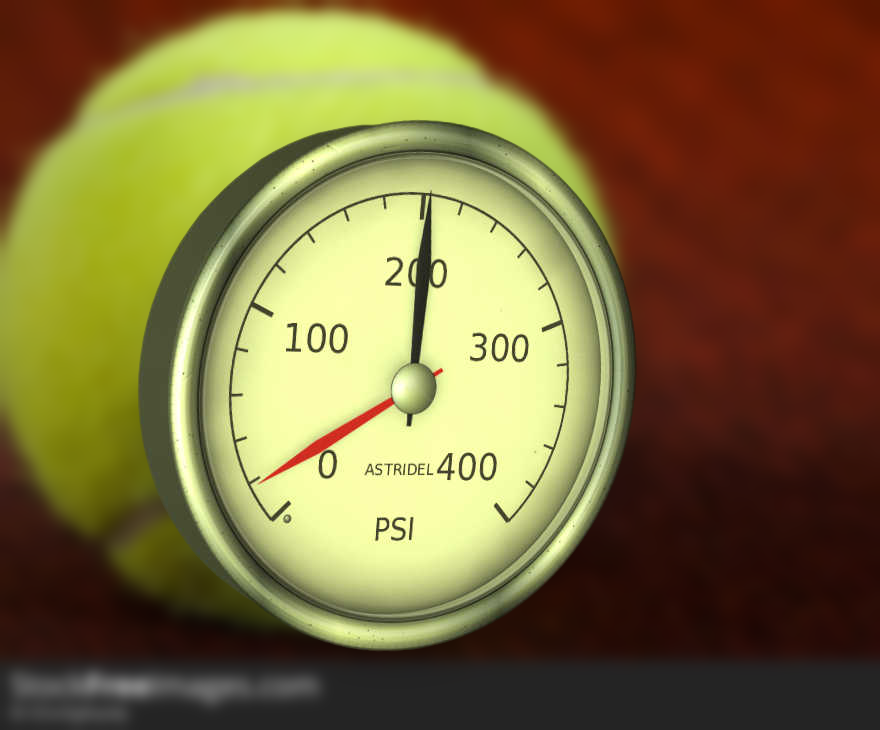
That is {"value": 200, "unit": "psi"}
